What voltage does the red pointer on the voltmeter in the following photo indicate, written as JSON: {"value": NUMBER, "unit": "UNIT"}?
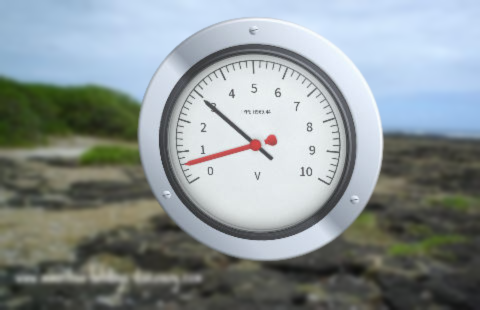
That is {"value": 0.6, "unit": "V"}
